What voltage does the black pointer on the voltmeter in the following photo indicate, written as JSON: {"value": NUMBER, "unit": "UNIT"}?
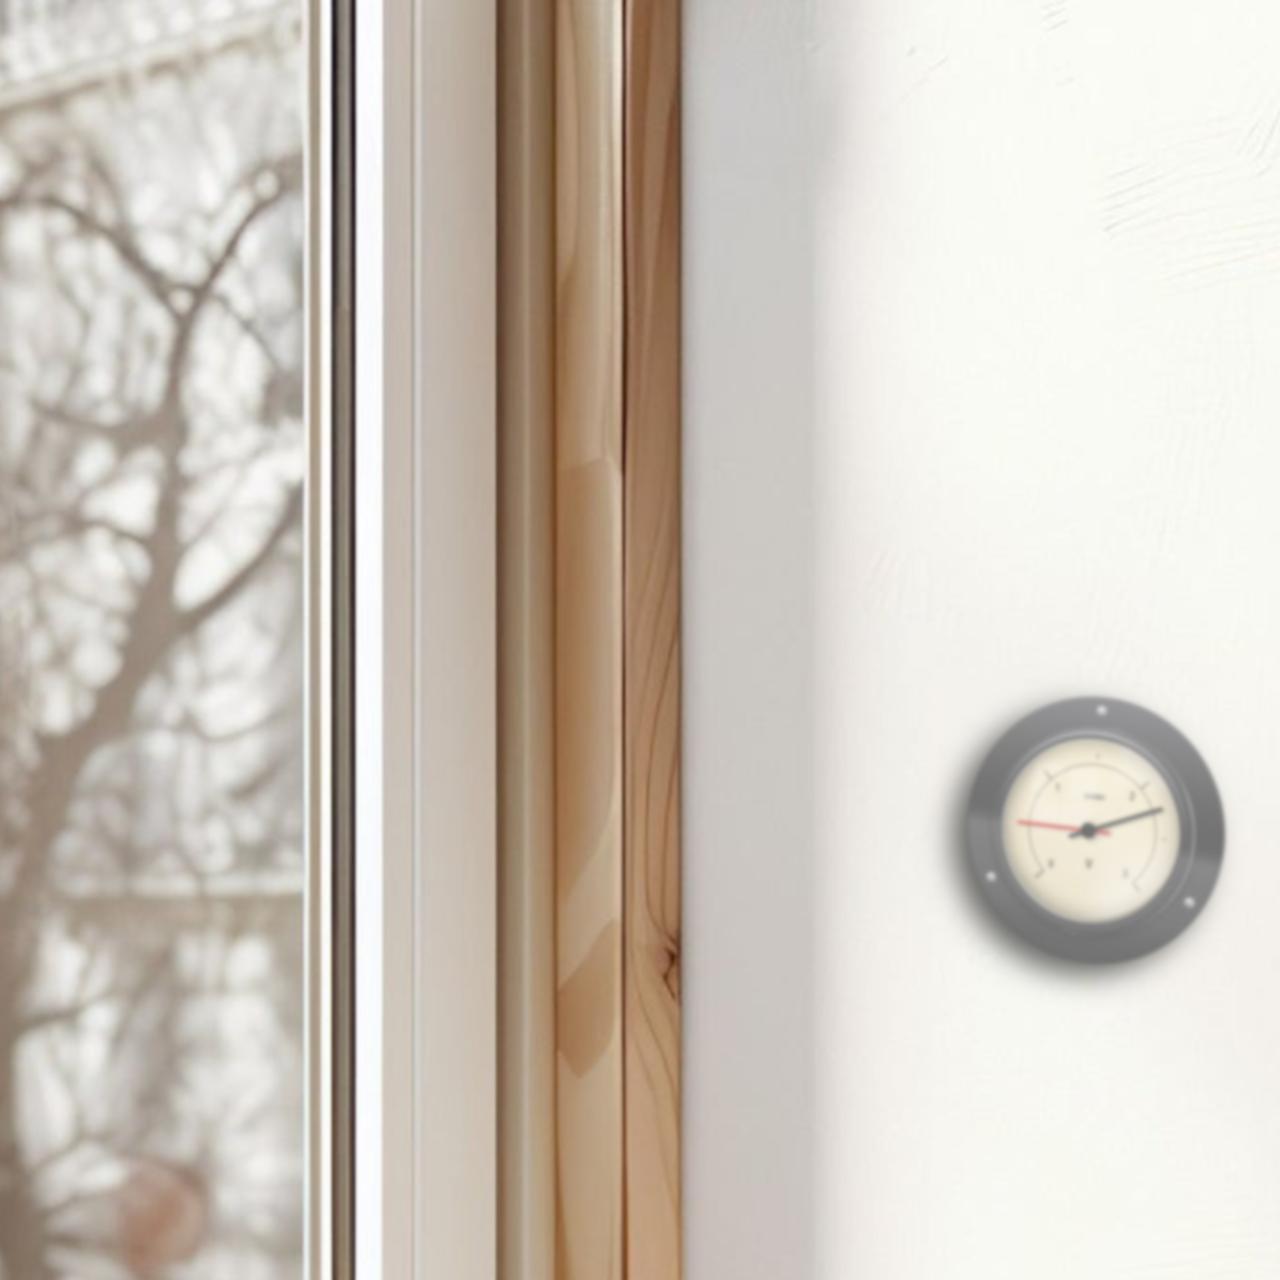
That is {"value": 2.25, "unit": "V"}
